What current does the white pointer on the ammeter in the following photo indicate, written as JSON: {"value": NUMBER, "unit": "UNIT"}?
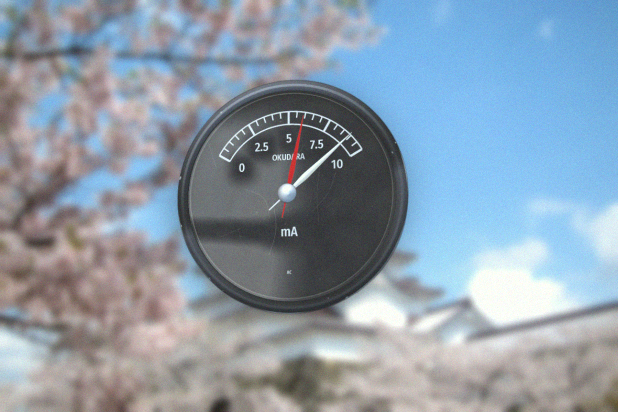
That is {"value": 9, "unit": "mA"}
